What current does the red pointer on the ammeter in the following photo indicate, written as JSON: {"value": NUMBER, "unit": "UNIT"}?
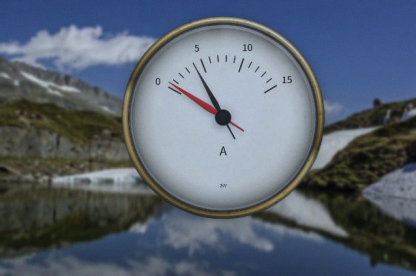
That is {"value": 0.5, "unit": "A"}
